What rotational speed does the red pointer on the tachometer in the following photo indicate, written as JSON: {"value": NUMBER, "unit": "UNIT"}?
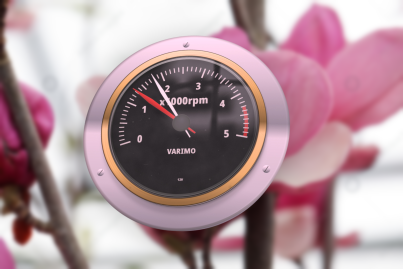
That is {"value": 1300, "unit": "rpm"}
